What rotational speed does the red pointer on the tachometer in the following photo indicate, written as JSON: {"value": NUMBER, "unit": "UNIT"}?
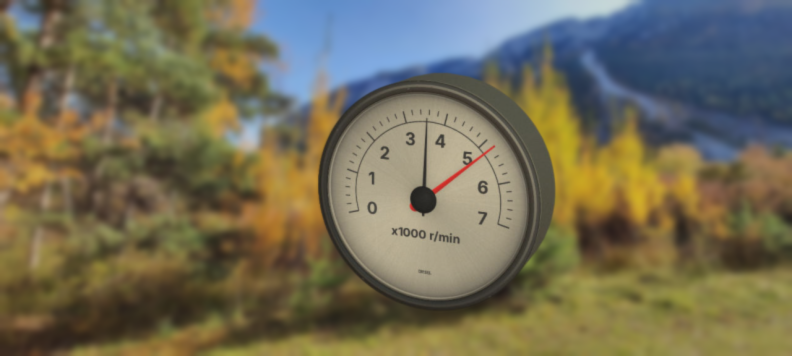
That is {"value": 5200, "unit": "rpm"}
